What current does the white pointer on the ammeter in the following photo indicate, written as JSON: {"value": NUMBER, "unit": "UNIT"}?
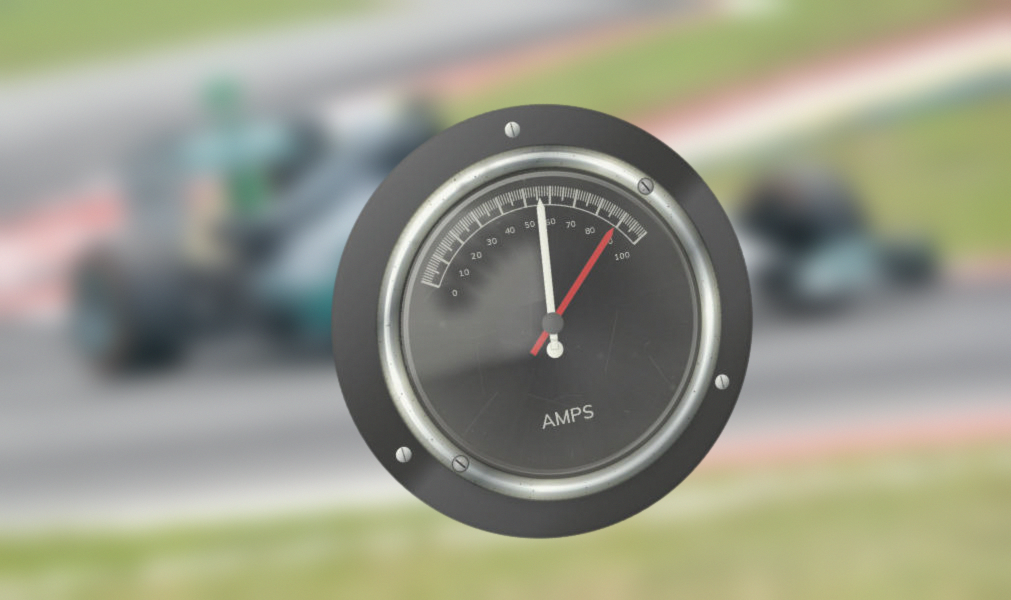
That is {"value": 55, "unit": "A"}
